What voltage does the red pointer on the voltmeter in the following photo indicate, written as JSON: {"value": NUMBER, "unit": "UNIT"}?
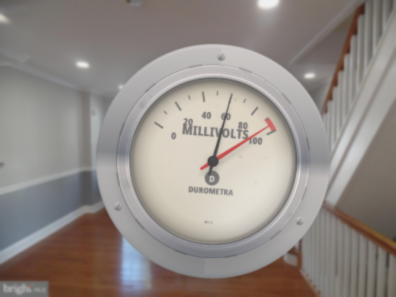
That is {"value": 95, "unit": "mV"}
